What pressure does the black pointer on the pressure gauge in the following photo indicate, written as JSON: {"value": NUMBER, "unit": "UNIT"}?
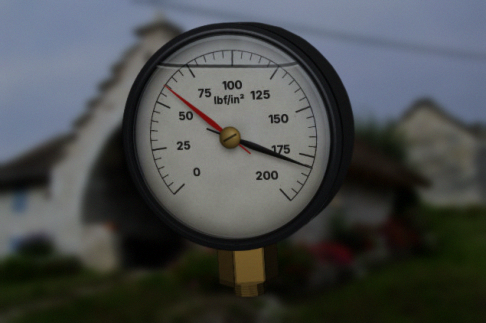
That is {"value": 180, "unit": "psi"}
